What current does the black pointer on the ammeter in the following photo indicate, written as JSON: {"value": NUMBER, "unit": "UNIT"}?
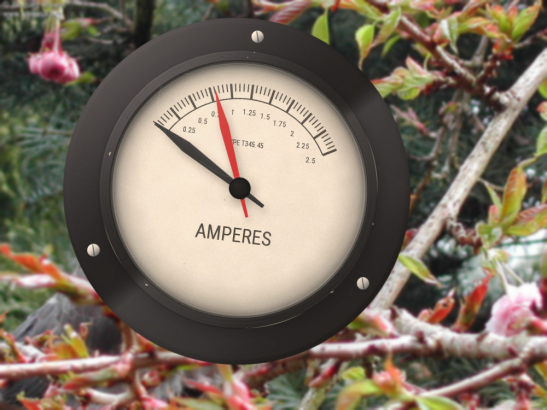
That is {"value": 0, "unit": "A"}
